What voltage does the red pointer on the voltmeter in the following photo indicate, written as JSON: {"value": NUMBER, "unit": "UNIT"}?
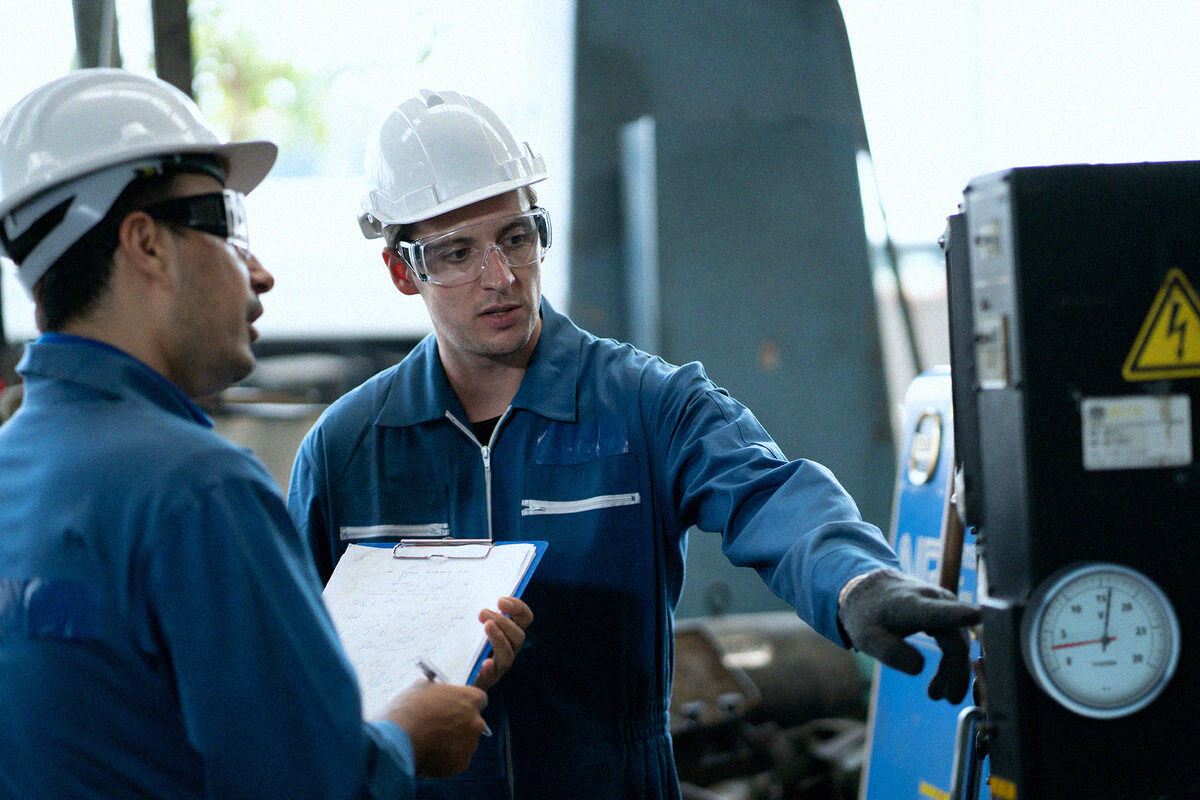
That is {"value": 3, "unit": "V"}
